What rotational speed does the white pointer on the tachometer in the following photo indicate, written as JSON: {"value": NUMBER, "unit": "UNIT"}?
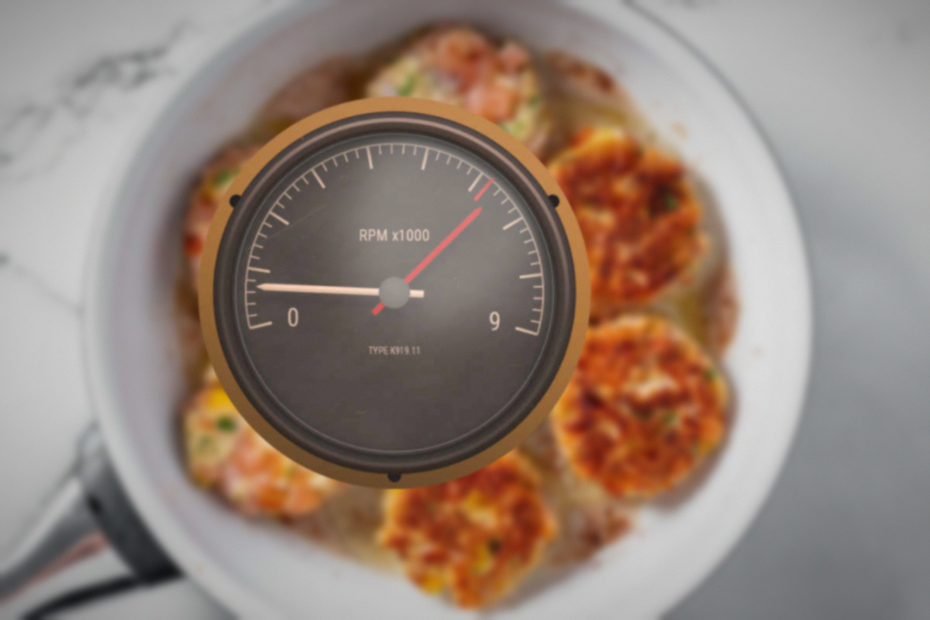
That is {"value": 700, "unit": "rpm"}
